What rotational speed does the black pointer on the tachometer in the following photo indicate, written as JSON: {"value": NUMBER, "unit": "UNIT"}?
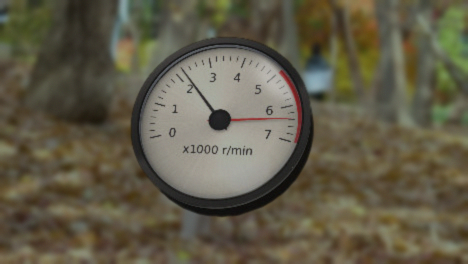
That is {"value": 2200, "unit": "rpm"}
